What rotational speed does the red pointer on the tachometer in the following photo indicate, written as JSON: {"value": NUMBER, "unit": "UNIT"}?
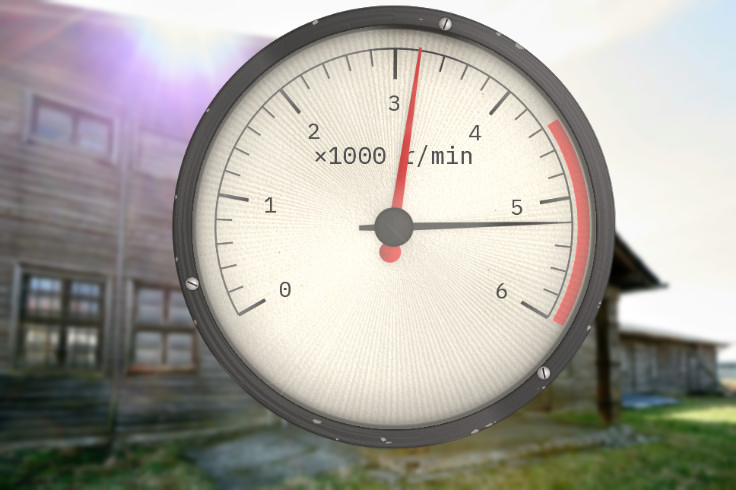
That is {"value": 3200, "unit": "rpm"}
